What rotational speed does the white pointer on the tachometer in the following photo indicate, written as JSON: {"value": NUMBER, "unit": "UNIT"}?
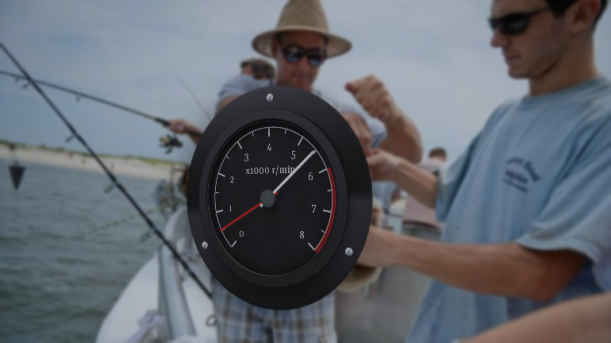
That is {"value": 5500, "unit": "rpm"}
